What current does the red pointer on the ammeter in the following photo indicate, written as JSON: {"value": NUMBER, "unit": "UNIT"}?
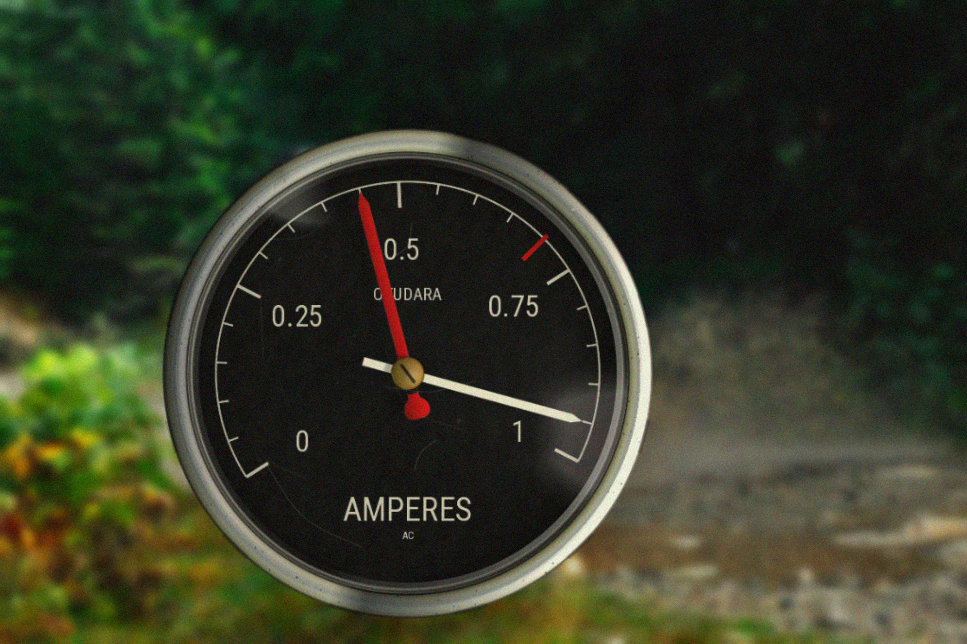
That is {"value": 0.45, "unit": "A"}
